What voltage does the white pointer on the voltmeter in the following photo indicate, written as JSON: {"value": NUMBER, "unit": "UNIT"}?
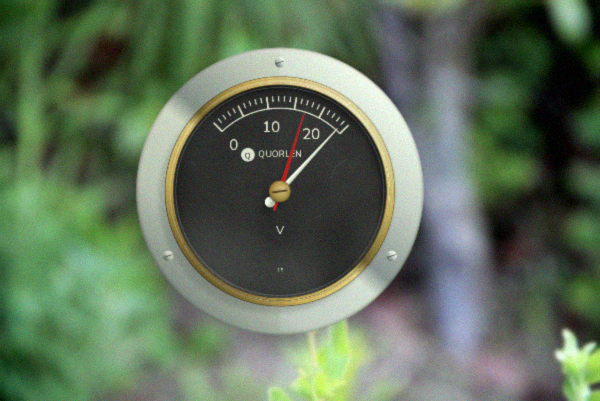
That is {"value": 24, "unit": "V"}
